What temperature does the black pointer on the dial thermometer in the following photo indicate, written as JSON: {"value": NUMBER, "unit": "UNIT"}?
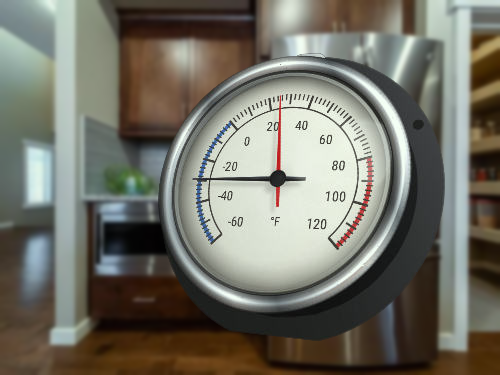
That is {"value": -30, "unit": "°F"}
